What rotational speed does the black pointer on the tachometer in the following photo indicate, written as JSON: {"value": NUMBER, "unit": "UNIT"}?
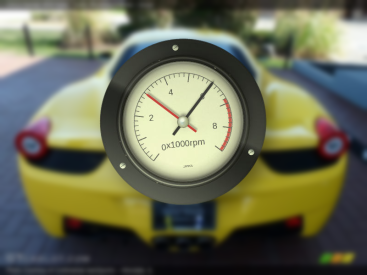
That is {"value": 6000, "unit": "rpm"}
